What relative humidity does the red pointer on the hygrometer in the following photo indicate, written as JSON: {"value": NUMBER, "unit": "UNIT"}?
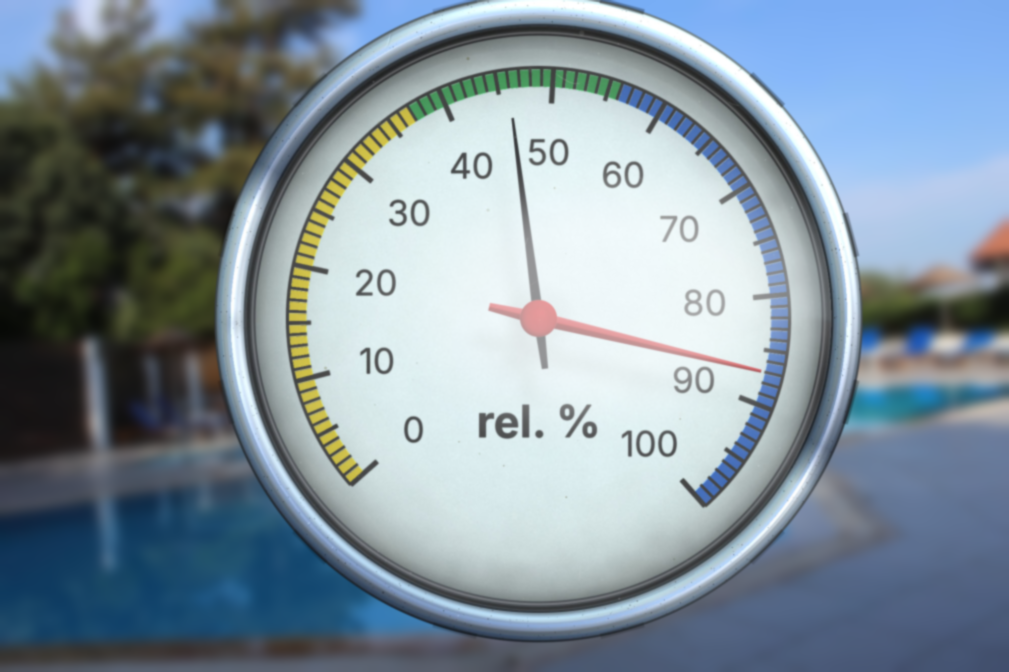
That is {"value": 87, "unit": "%"}
